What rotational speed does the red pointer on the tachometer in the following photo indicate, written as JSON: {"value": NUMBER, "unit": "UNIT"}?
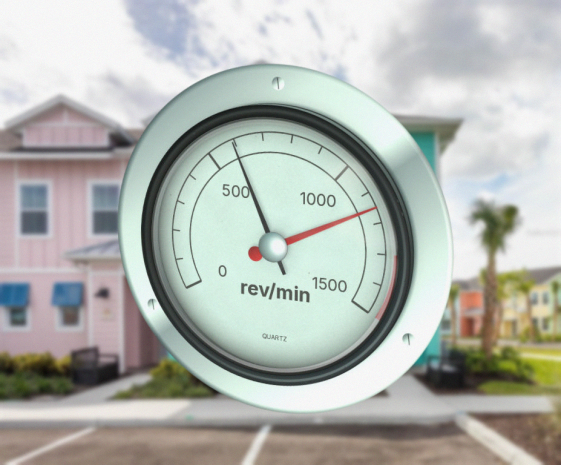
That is {"value": 1150, "unit": "rpm"}
